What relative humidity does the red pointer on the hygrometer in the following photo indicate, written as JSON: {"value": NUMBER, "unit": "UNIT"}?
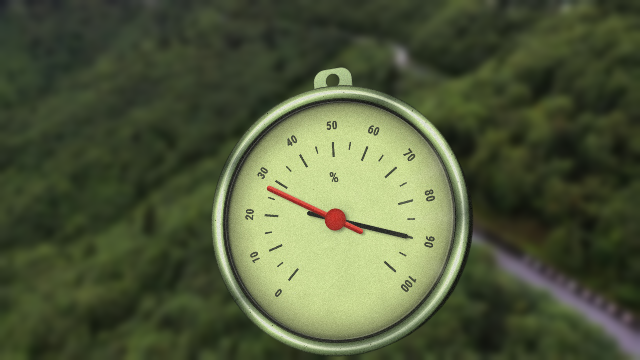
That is {"value": 27.5, "unit": "%"}
